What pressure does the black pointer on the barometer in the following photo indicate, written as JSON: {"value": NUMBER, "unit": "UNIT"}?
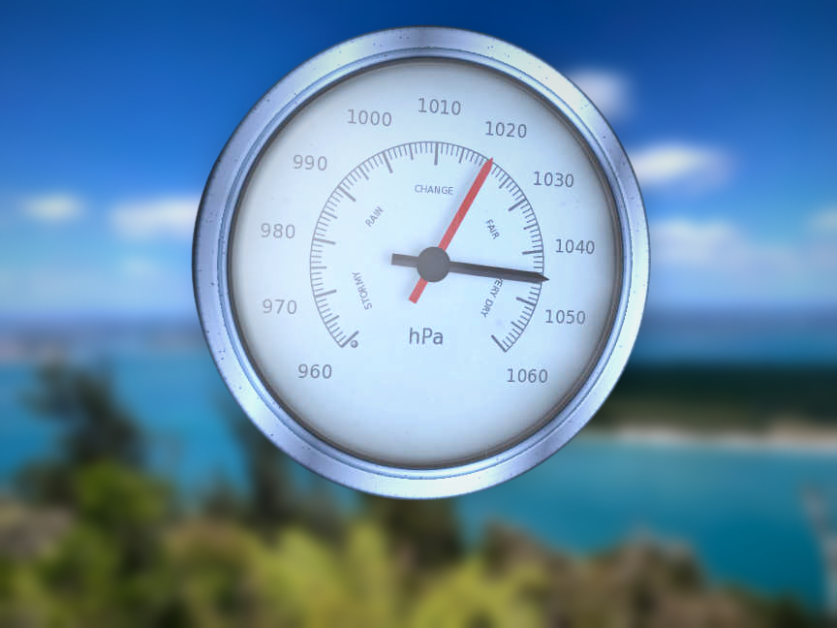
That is {"value": 1045, "unit": "hPa"}
